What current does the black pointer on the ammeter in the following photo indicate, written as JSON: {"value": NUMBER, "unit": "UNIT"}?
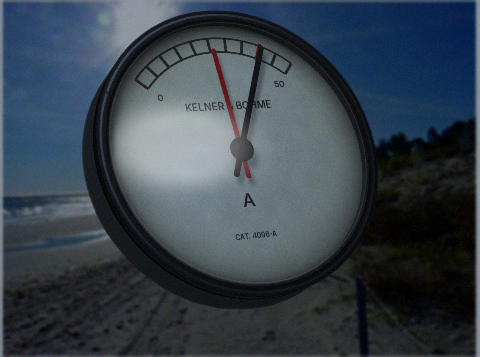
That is {"value": 40, "unit": "A"}
